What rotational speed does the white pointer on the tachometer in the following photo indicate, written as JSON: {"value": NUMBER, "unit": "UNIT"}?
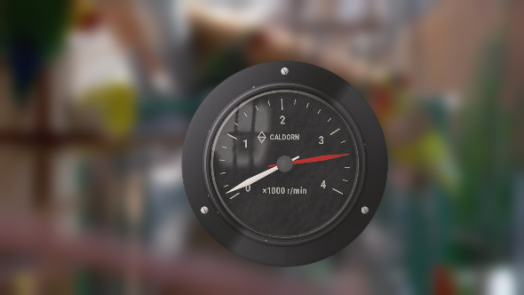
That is {"value": 100, "unit": "rpm"}
